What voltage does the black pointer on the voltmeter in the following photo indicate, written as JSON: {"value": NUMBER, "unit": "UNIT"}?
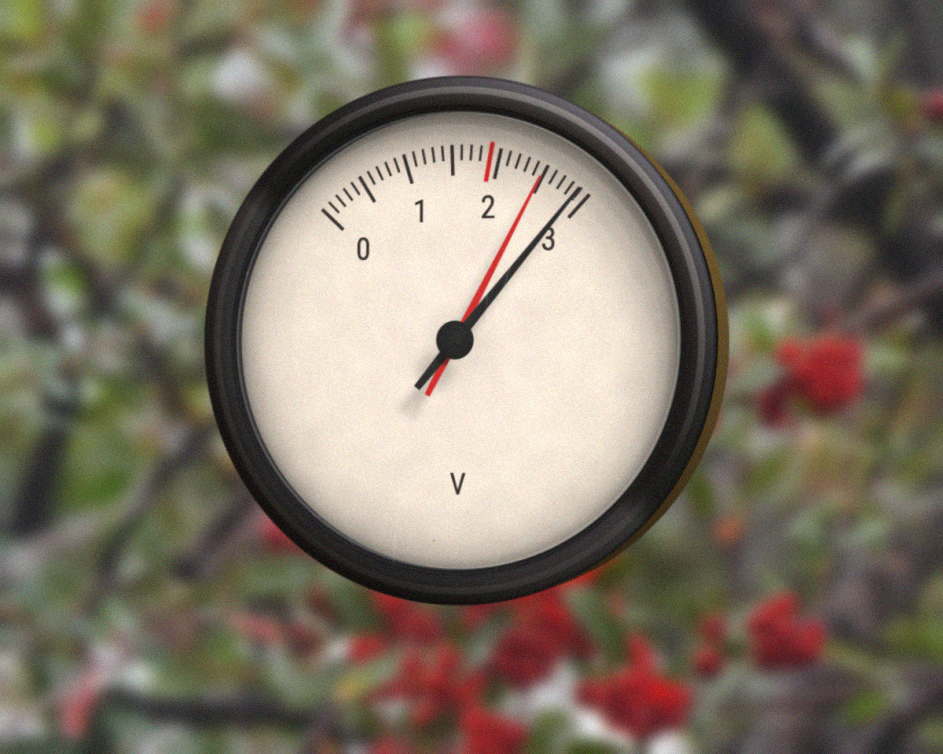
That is {"value": 2.9, "unit": "V"}
